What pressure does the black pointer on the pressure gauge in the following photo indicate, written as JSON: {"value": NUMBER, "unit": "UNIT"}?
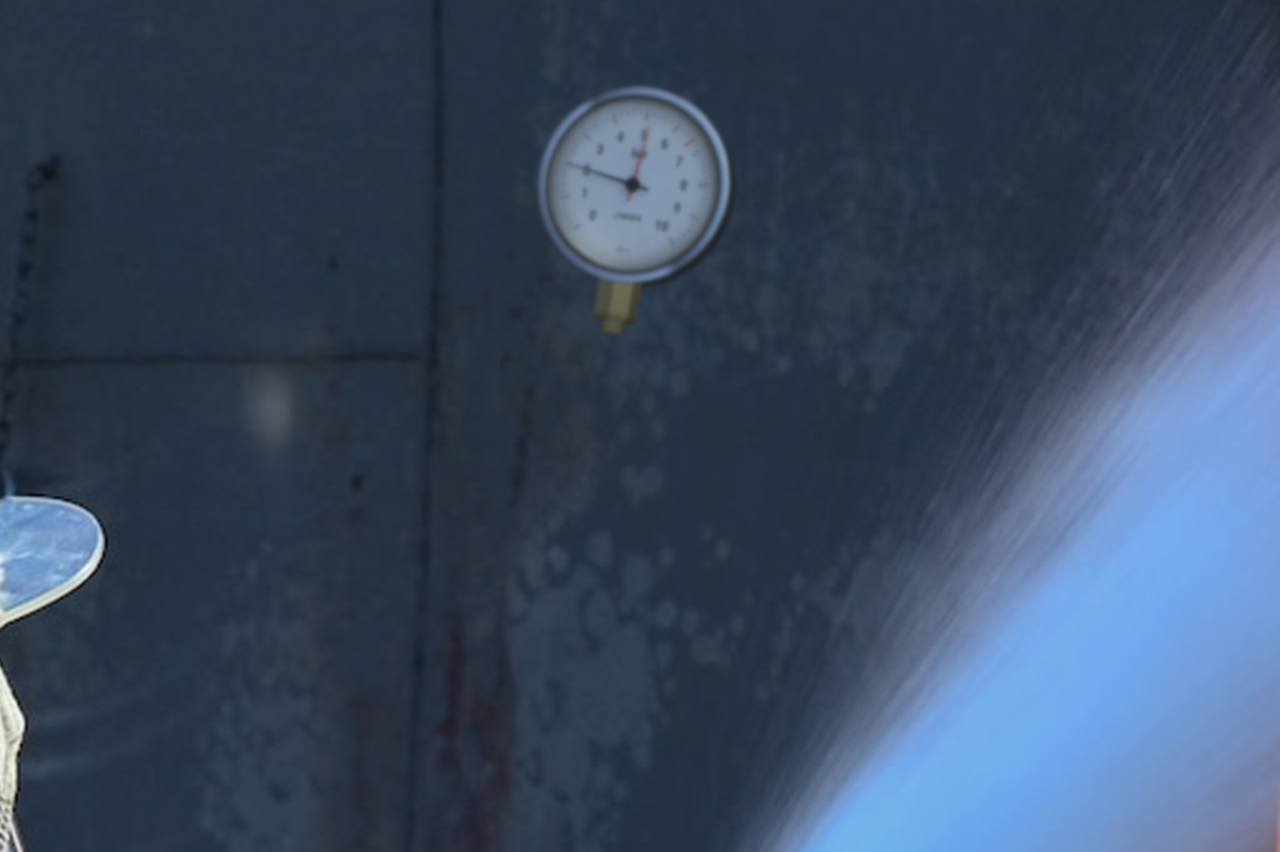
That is {"value": 2, "unit": "bar"}
